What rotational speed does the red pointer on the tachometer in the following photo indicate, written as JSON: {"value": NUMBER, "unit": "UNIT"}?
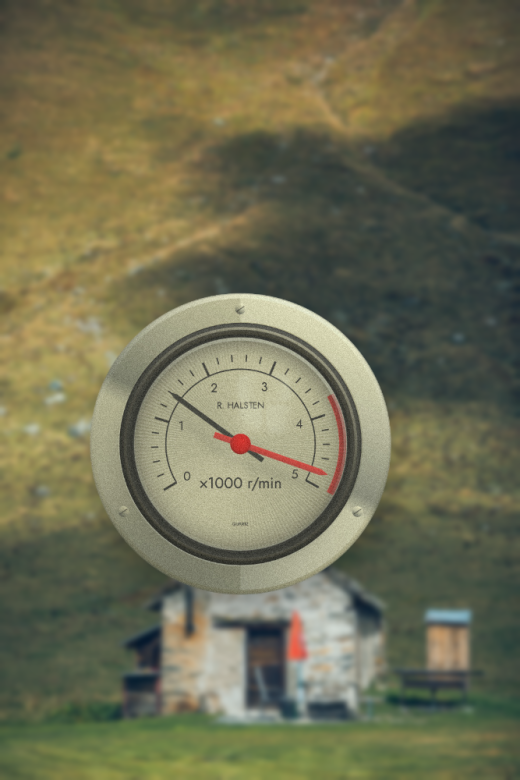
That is {"value": 4800, "unit": "rpm"}
